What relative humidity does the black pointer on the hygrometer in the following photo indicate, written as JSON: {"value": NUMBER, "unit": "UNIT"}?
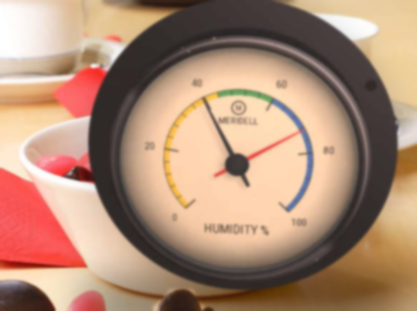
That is {"value": 40, "unit": "%"}
